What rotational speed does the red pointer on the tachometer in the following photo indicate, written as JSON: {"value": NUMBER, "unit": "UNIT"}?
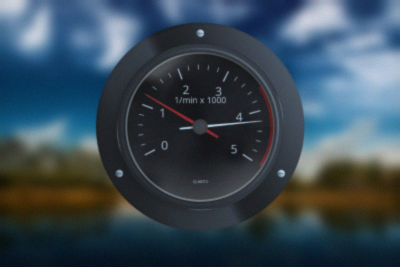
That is {"value": 1200, "unit": "rpm"}
